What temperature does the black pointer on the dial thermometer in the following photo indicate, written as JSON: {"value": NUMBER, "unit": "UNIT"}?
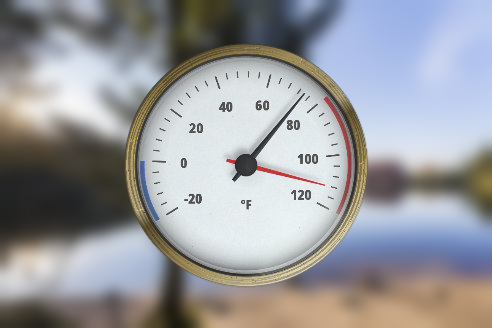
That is {"value": 74, "unit": "°F"}
